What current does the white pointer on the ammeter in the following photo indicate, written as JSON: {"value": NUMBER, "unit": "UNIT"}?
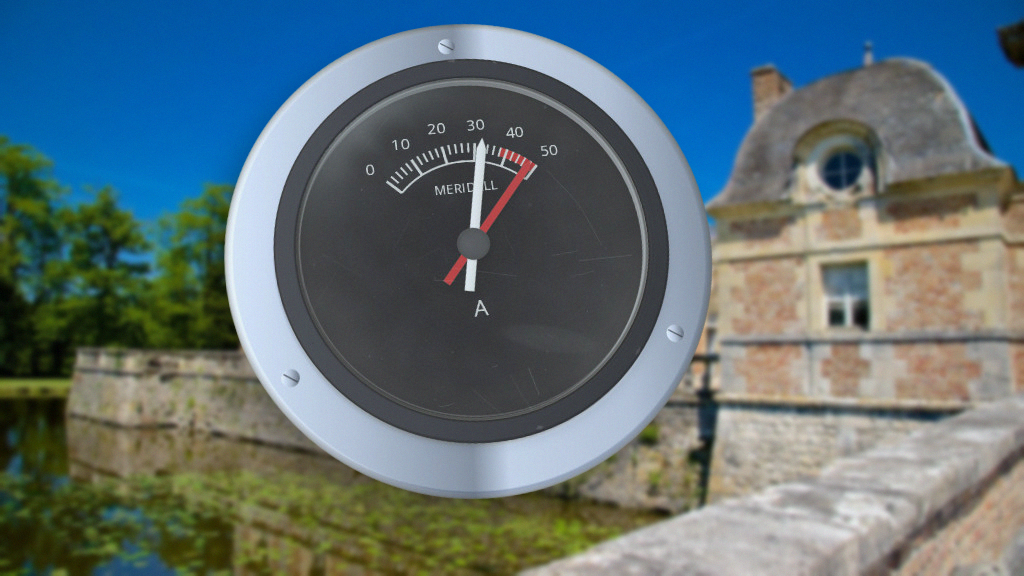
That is {"value": 32, "unit": "A"}
